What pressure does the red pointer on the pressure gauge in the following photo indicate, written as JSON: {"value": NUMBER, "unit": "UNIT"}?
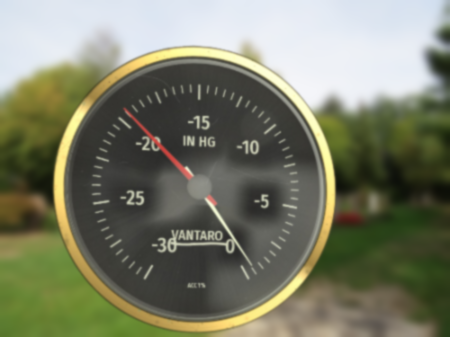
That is {"value": -19.5, "unit": "inHg"}
